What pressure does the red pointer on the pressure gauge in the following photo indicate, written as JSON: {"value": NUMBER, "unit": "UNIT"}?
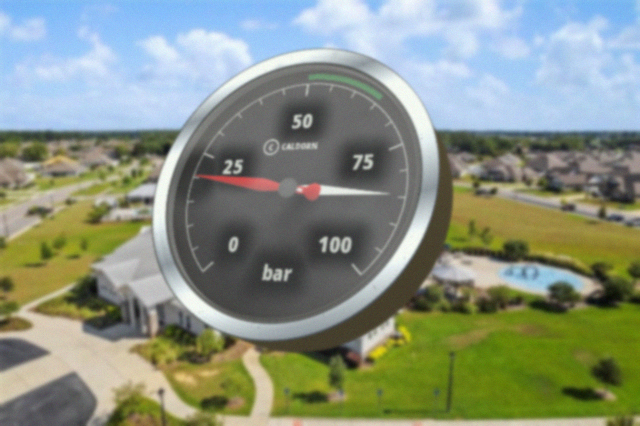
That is {"value": 20, "unit": "bar"}
